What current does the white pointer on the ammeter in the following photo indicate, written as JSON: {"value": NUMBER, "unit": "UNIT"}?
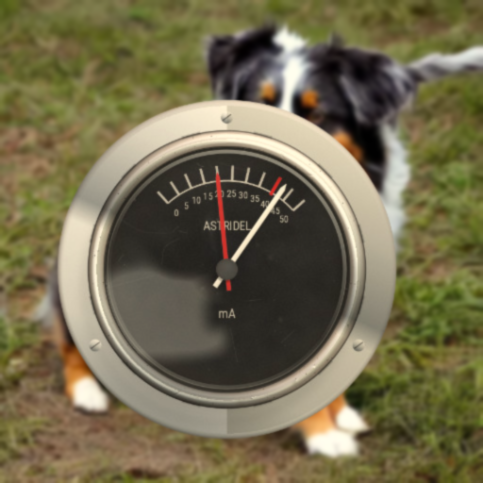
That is {"value": 42.5, "unit": "mA"}
